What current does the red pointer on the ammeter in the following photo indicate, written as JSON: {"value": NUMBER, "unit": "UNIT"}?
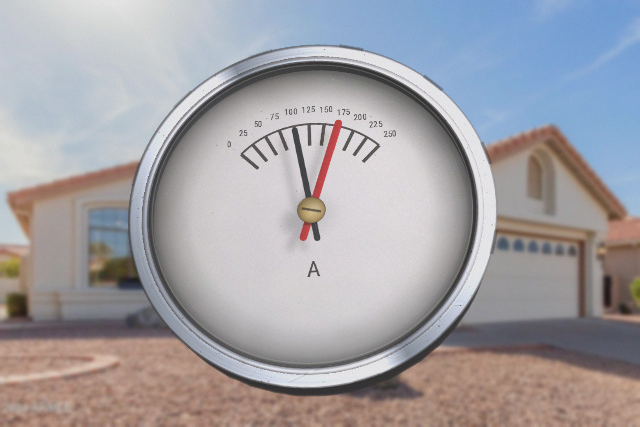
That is {"value": 175, "unit": "A"}
